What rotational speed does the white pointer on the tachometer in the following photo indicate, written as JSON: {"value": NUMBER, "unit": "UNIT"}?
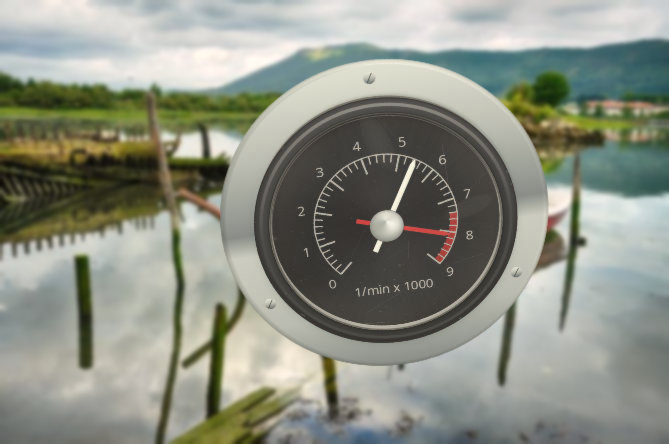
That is {"value": 5400, "unit": "rpm"}
